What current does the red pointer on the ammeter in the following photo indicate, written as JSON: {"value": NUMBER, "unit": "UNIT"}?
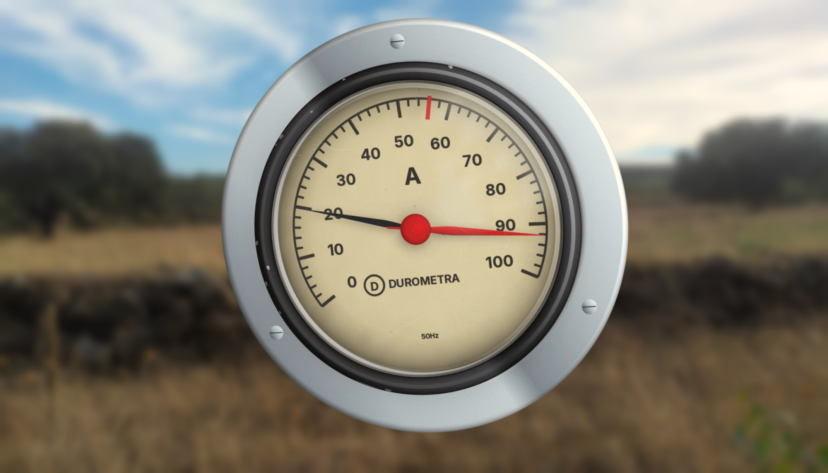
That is {"value": 92, "unit": "A"}
